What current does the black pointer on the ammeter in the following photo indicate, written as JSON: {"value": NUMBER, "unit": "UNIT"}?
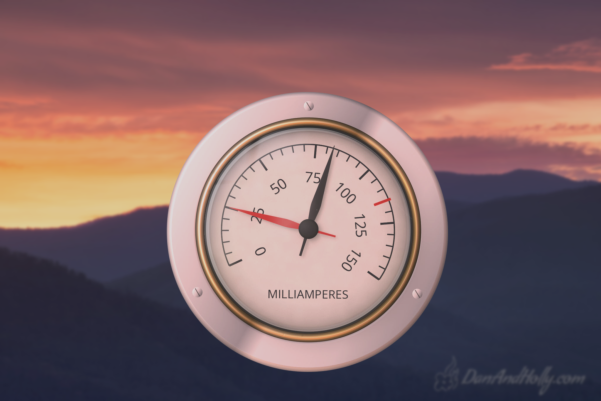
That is {"value": 82.5, "unit": "mA"}
